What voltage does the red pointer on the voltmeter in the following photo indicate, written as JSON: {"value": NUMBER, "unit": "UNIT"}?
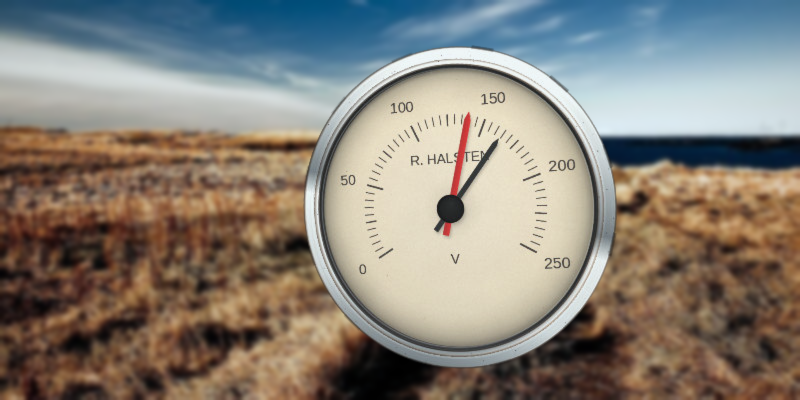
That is {"value": 140, "unit": "V"}
